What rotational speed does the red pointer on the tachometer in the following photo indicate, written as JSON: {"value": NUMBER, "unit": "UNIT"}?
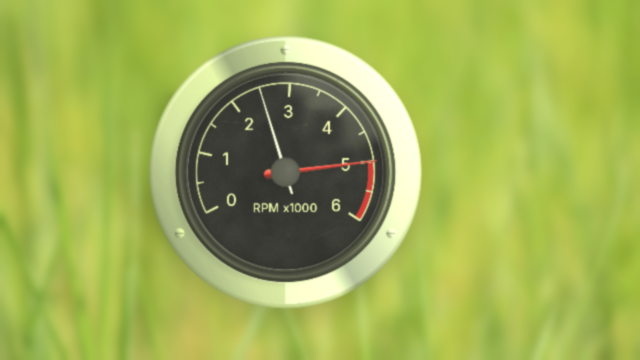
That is {"value": 5000, "unit": "rpm"}
